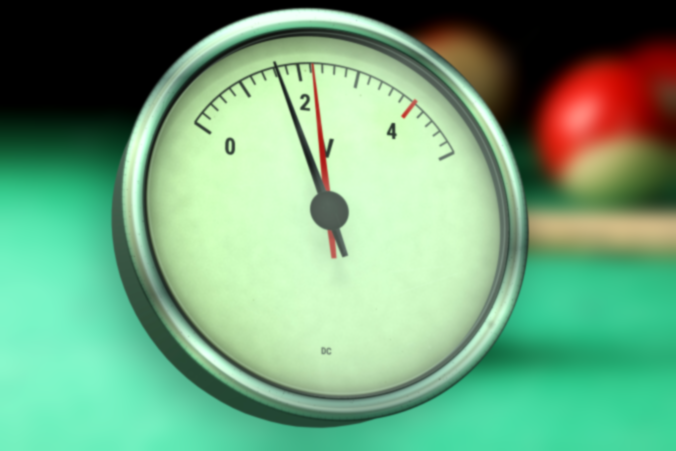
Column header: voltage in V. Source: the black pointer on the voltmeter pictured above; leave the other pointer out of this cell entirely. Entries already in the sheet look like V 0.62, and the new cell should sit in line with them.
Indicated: V 1.6
